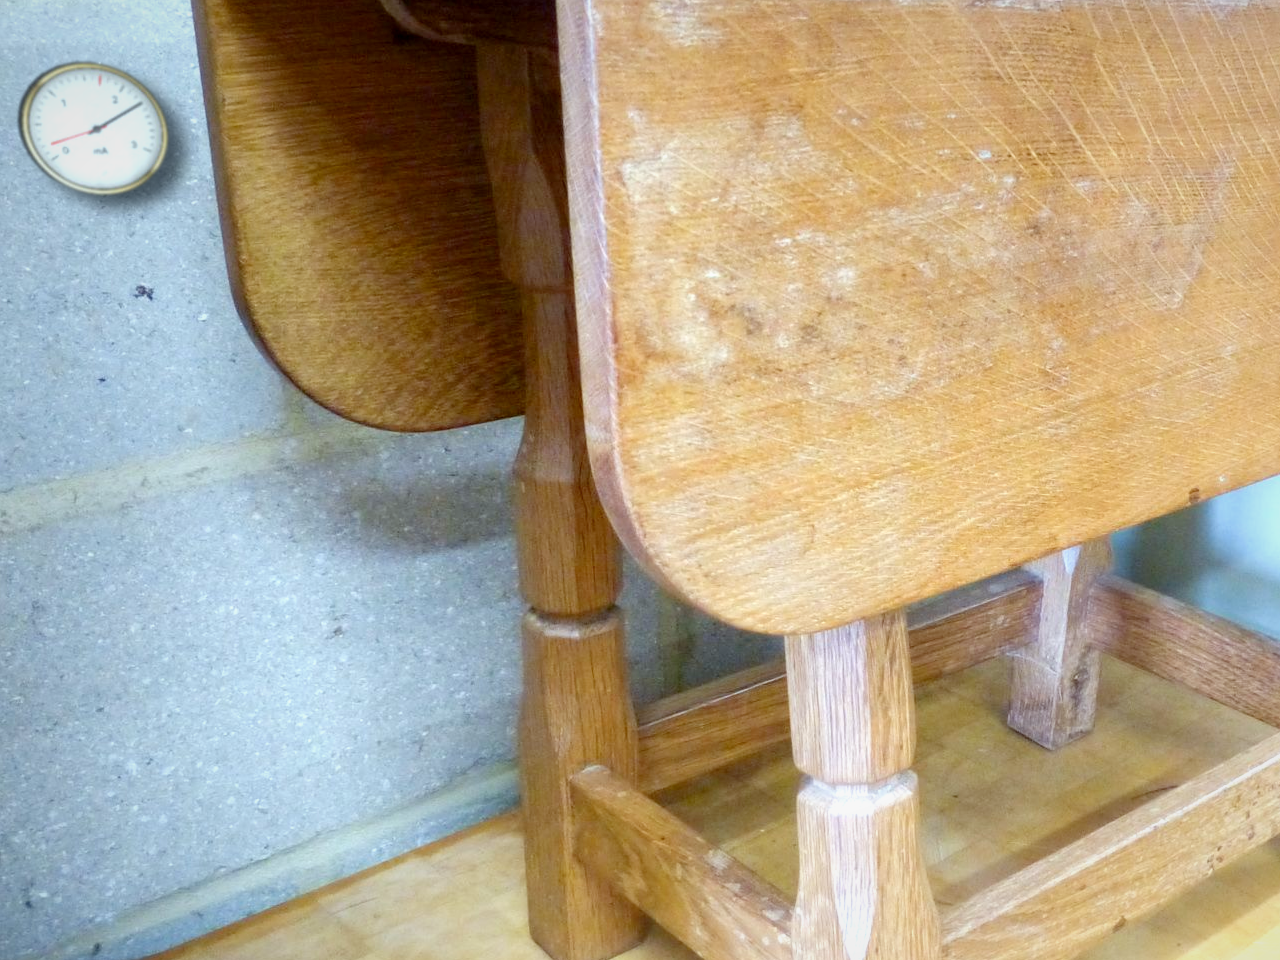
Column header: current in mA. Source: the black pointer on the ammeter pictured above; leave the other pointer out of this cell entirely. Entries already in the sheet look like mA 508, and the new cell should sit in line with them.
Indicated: mA 2.3
